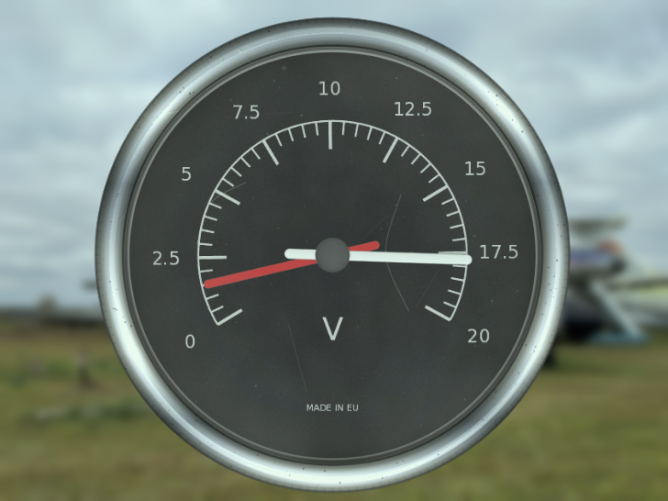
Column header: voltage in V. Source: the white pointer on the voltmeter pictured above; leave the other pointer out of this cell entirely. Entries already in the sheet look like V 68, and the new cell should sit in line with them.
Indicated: V 17.75
